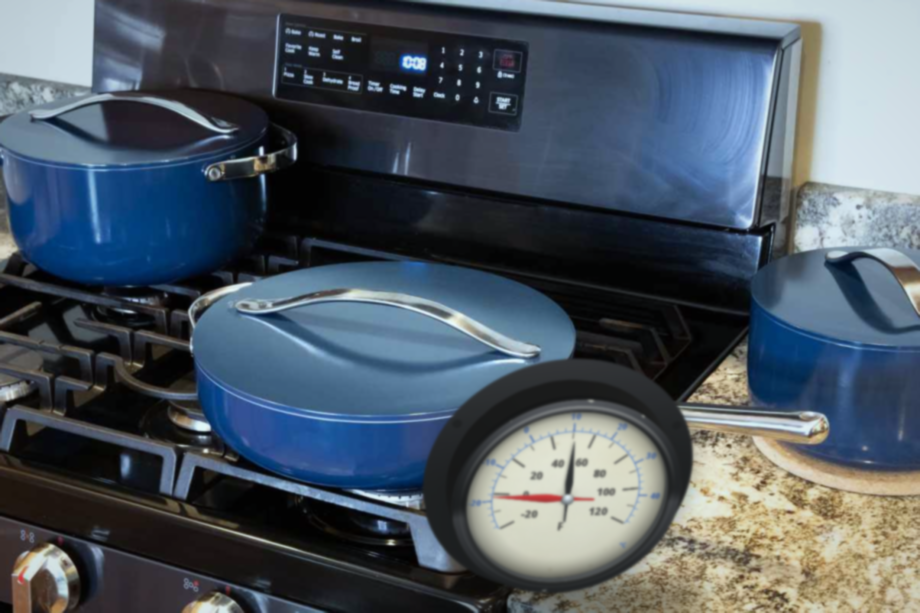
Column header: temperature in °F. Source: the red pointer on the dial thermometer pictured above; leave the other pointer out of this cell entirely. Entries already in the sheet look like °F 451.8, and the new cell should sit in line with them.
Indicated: °F 0
